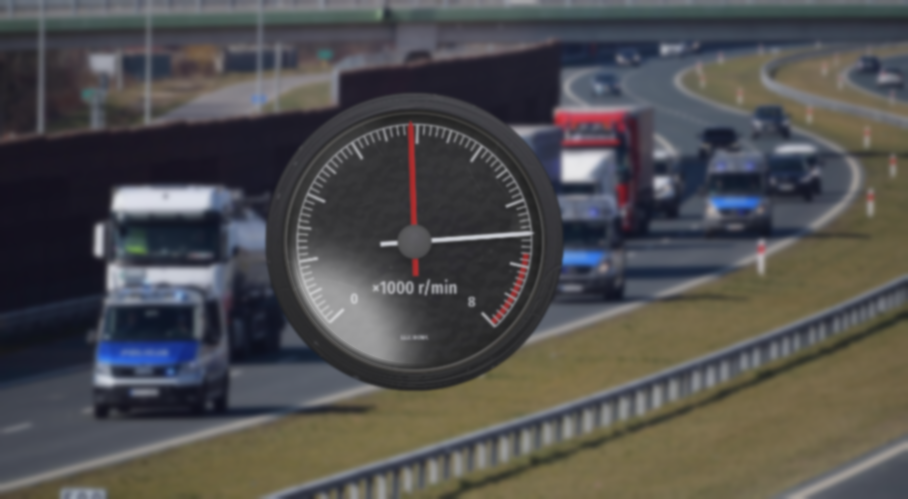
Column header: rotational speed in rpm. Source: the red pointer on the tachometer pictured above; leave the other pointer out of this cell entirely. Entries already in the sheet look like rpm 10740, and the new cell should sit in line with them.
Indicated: rpm 3900
